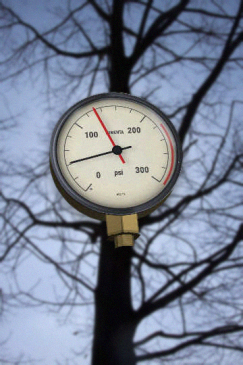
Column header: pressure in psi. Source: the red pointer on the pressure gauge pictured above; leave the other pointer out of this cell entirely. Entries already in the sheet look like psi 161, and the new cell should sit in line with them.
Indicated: psi 130
